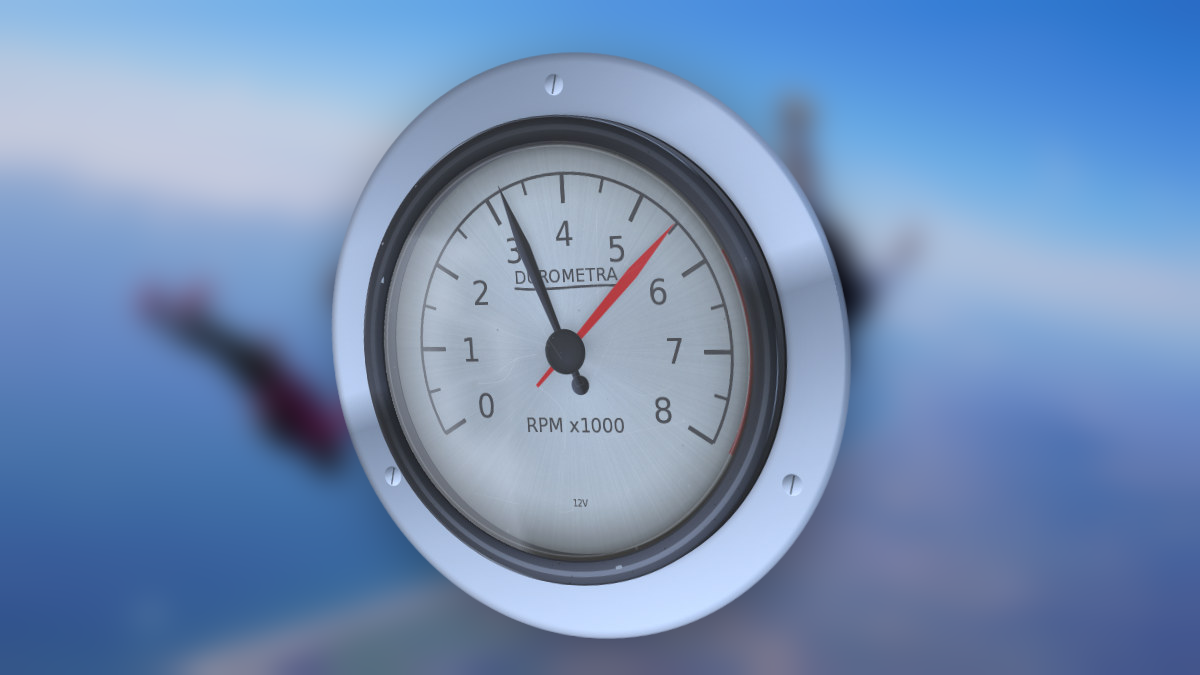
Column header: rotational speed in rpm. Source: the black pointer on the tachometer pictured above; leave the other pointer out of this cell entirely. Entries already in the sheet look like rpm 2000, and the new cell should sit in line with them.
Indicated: rpm 3250
